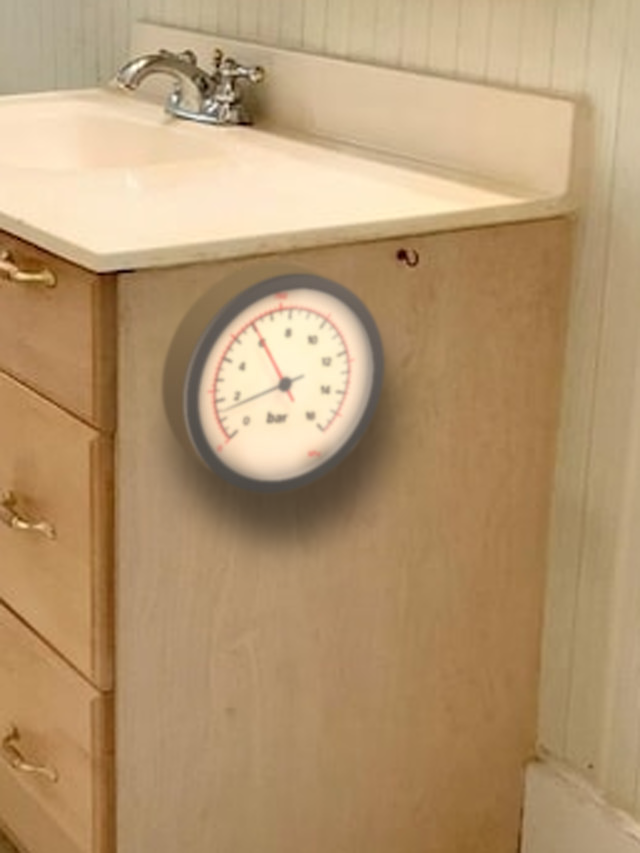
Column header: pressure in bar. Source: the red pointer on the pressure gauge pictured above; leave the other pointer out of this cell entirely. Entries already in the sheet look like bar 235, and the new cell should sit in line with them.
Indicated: bar 6
